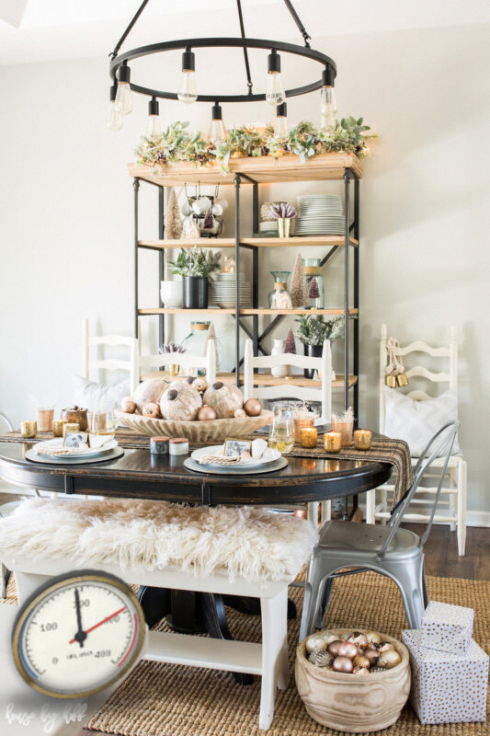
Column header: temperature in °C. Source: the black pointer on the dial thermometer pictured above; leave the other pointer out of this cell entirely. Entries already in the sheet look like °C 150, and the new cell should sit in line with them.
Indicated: °C 190
